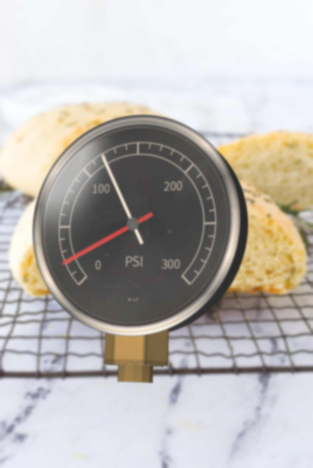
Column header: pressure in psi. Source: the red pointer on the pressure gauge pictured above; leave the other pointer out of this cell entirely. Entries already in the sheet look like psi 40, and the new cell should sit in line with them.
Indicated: psi 20
